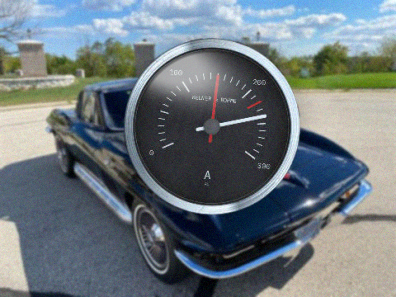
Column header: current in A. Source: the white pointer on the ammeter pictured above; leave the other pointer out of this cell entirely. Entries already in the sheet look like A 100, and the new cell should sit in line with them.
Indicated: A 240
